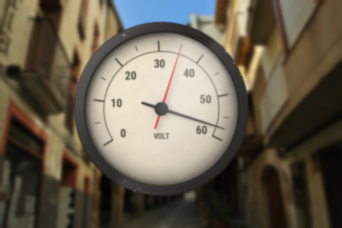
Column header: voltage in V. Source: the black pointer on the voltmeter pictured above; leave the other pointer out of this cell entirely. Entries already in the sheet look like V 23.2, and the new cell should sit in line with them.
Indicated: V 57.5
